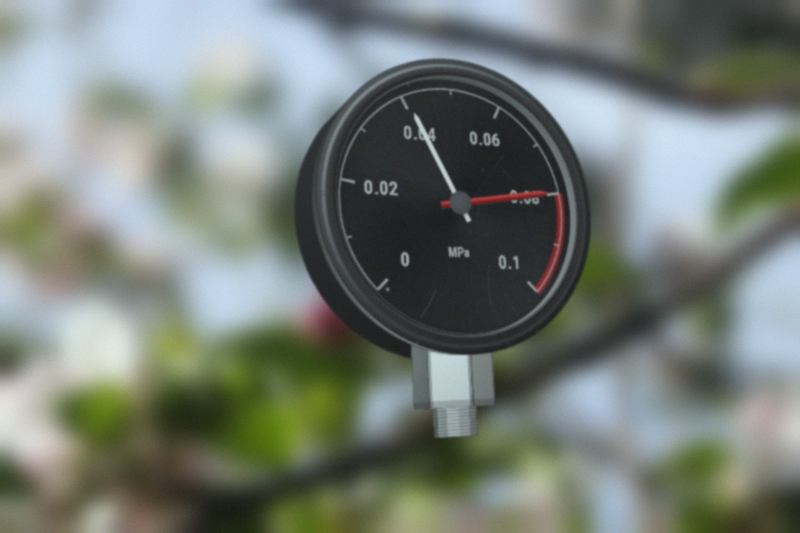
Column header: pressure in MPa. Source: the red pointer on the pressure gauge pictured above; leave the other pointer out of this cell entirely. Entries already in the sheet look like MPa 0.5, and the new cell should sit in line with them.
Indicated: MPa 0.08
